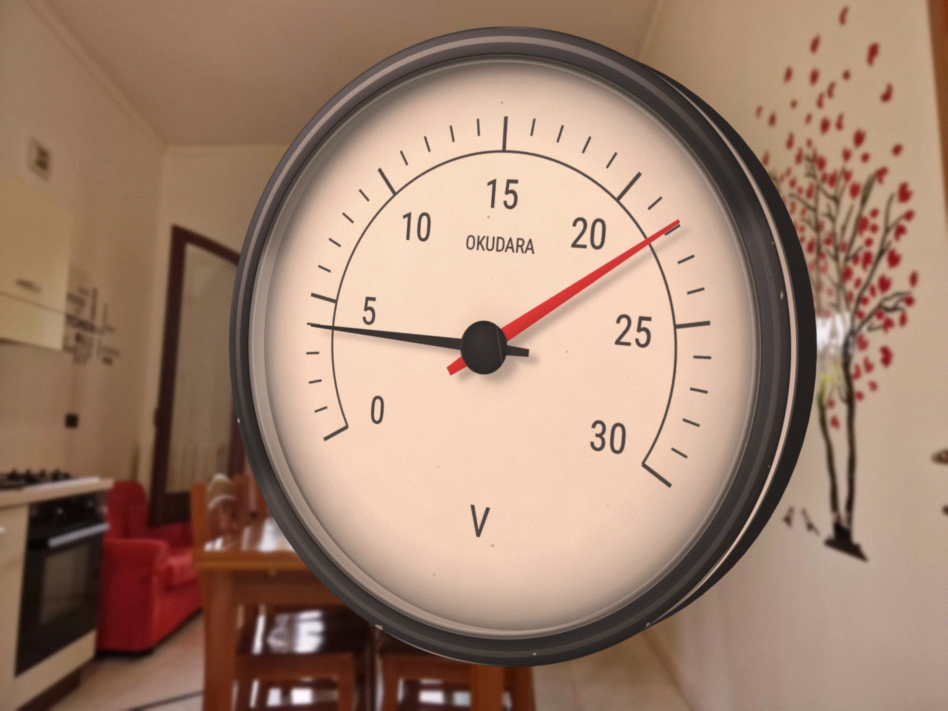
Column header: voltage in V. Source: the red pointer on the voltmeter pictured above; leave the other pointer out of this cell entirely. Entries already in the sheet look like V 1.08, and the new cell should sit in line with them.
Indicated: V 22
